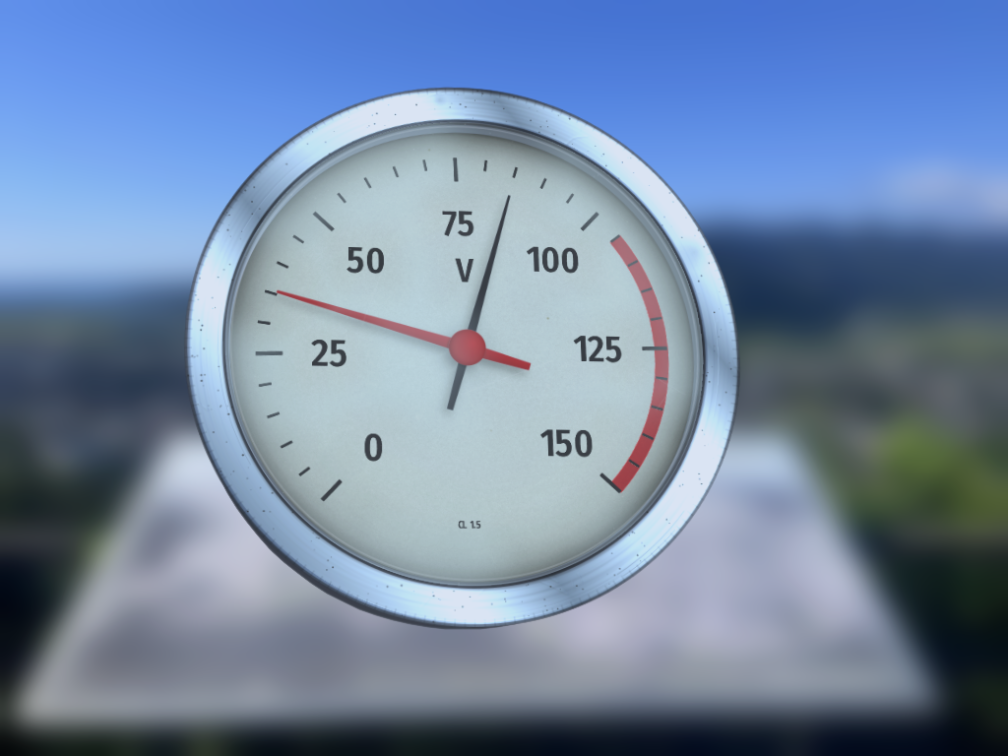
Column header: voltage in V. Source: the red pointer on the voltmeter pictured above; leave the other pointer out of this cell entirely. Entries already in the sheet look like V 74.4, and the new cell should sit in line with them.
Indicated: V 35
